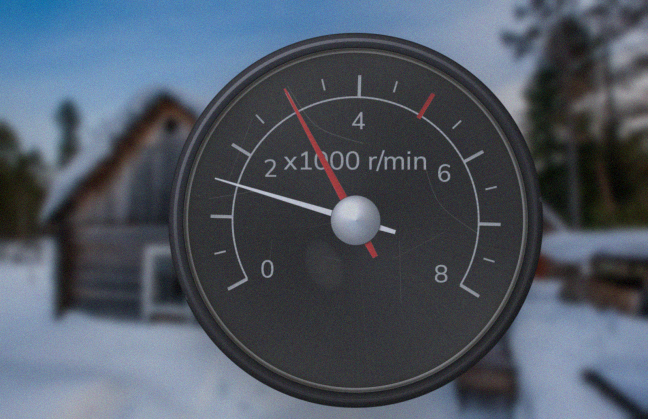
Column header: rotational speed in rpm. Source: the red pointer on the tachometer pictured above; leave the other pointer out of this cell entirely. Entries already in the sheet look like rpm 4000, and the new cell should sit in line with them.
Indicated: rpm 3000
